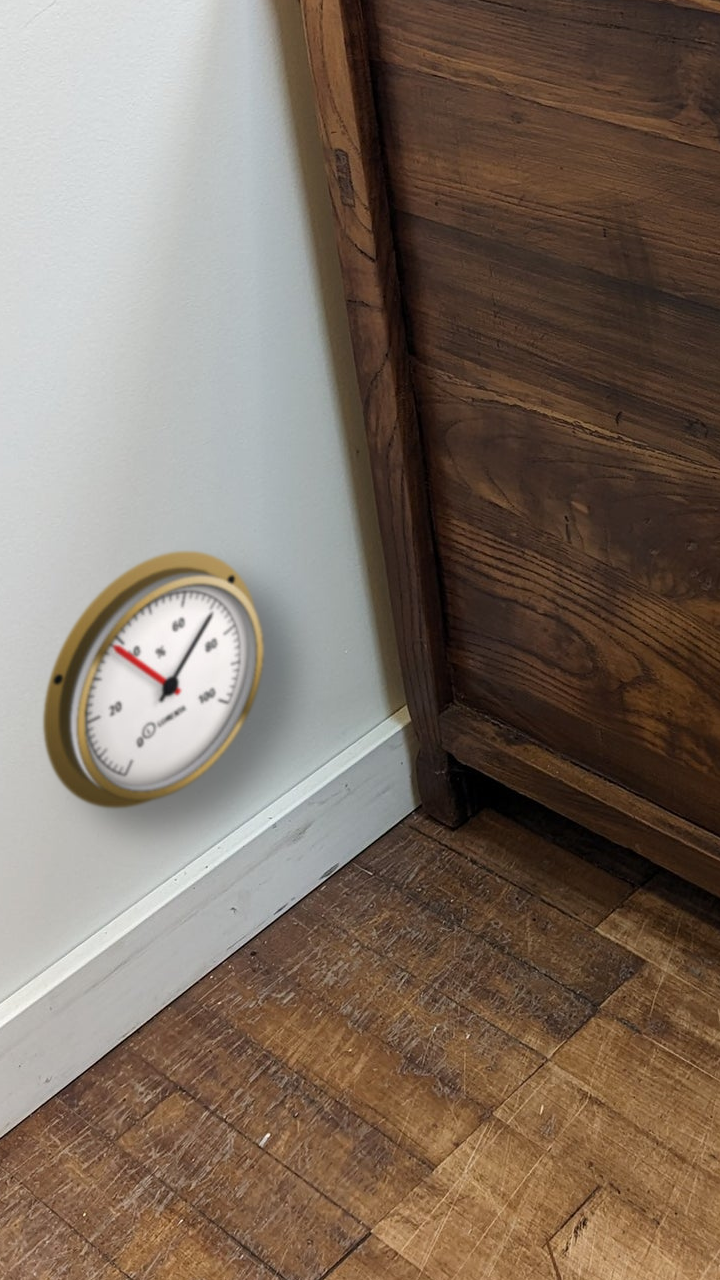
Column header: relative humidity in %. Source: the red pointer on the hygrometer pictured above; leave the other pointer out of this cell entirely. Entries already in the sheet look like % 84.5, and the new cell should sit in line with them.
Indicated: % 38
